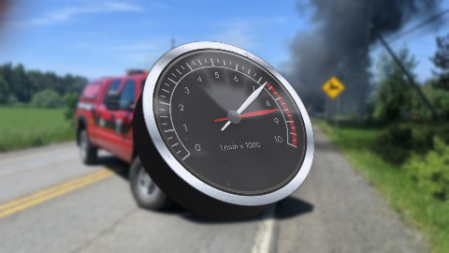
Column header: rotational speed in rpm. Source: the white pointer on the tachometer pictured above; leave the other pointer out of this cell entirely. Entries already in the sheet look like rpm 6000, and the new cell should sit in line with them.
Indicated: rpm 7250
